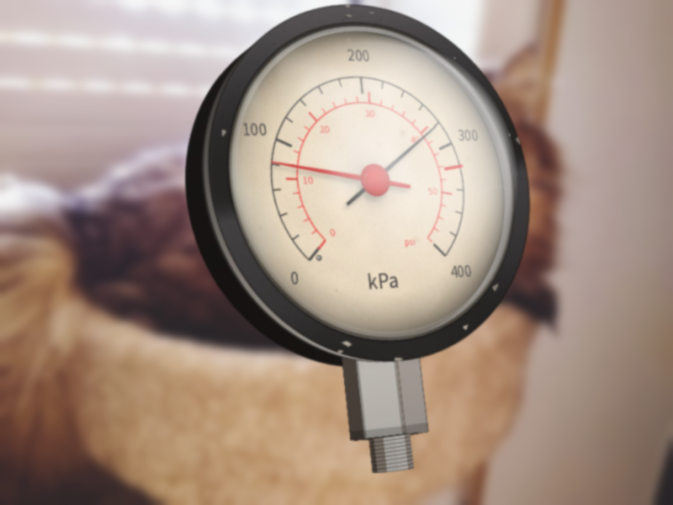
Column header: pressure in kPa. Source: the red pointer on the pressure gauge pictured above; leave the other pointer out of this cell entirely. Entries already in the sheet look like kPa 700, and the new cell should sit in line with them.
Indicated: kPa 80
